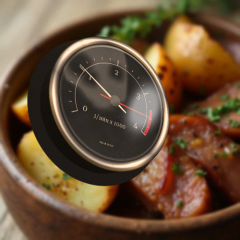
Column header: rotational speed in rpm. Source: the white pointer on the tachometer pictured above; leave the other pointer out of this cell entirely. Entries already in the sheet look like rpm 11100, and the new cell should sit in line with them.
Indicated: rpm 1000
